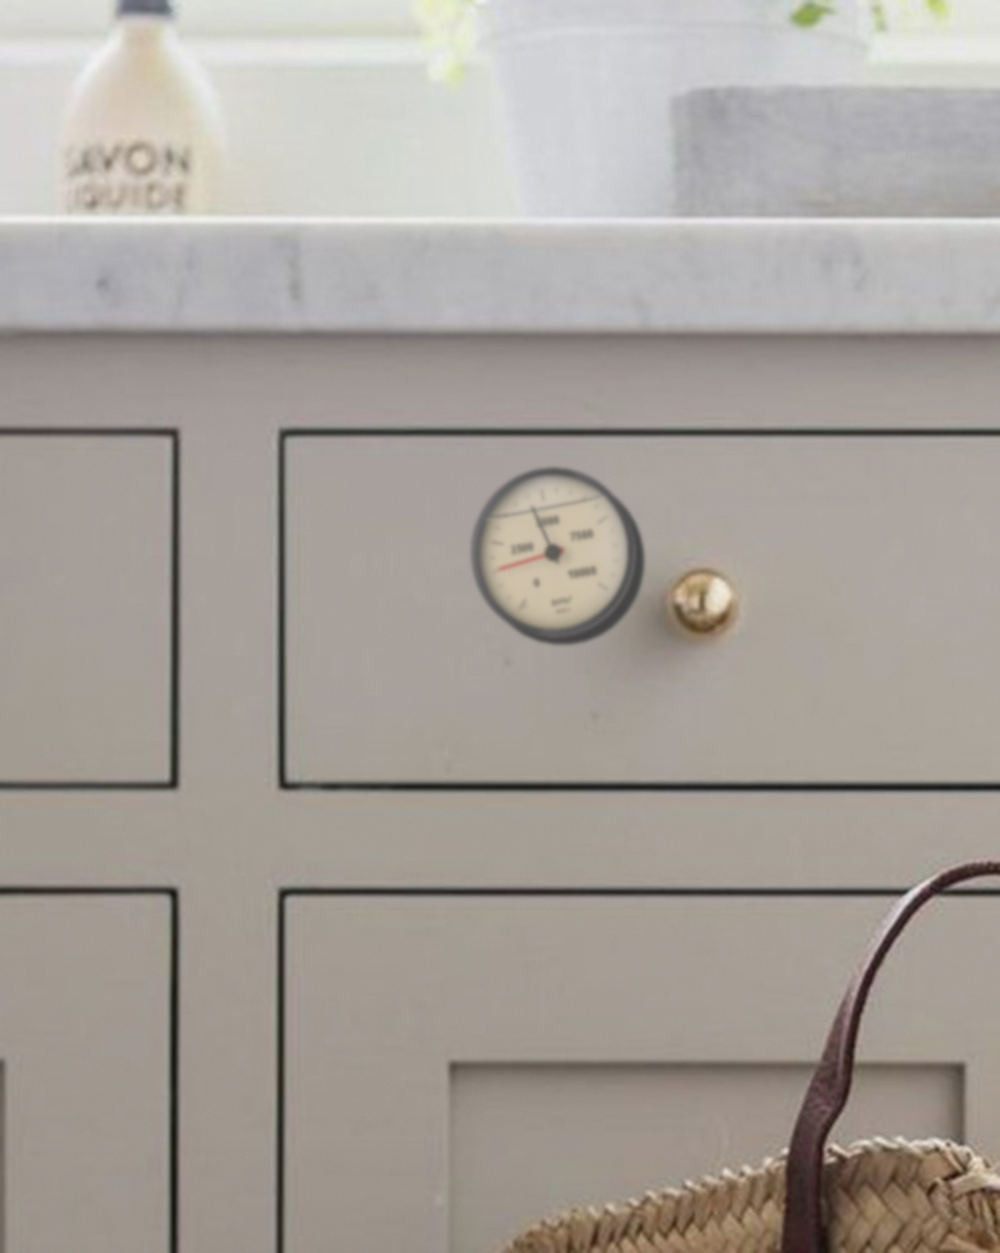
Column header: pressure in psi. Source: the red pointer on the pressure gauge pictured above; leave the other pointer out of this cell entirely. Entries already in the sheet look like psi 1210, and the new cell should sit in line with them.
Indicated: psi 1500
